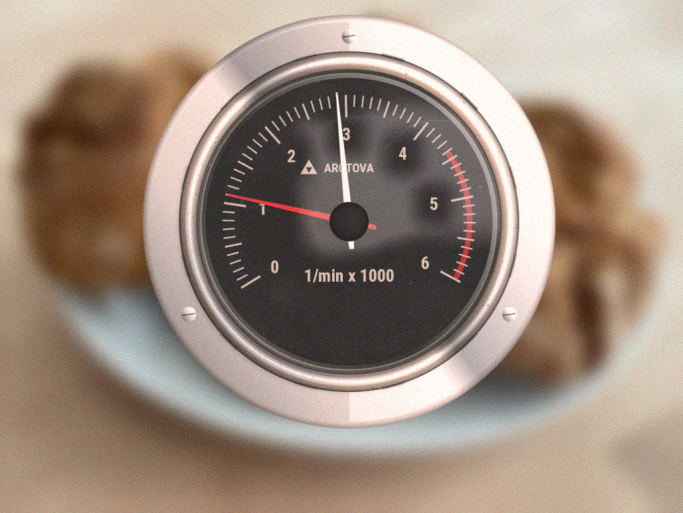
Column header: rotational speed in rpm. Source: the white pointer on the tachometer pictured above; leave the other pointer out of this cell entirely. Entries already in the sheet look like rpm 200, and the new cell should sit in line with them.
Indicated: rpm 2900
